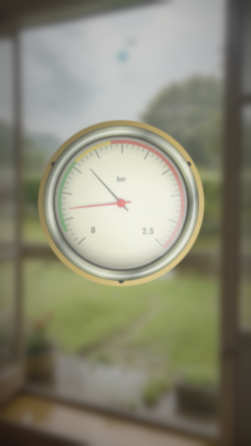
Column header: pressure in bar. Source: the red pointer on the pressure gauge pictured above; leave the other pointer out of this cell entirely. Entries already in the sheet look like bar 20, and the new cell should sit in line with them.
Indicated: bar 0.35
